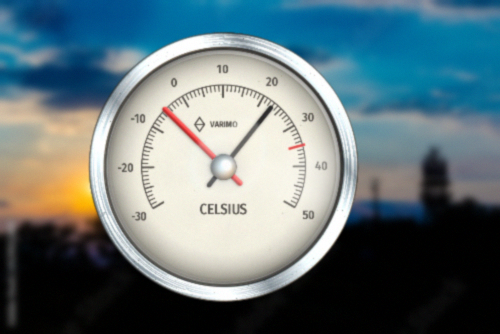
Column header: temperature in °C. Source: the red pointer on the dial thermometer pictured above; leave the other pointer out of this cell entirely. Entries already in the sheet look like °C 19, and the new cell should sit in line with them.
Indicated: °C -5
